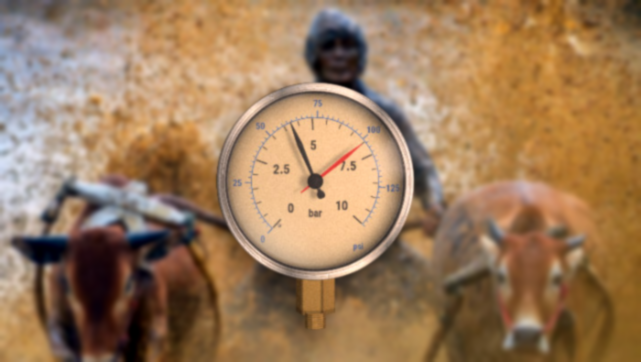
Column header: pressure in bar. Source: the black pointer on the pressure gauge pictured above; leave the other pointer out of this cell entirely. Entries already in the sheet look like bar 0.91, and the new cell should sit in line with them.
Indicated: bar 4.25
